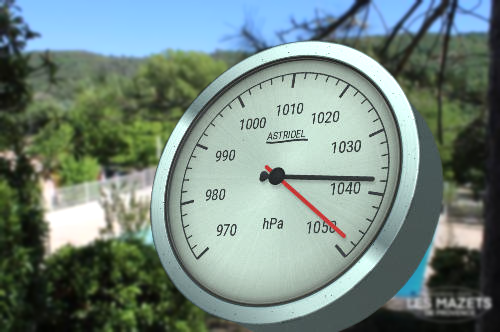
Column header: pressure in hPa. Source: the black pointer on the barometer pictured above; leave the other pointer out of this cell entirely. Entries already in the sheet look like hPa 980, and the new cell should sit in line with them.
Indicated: hPa 1038
